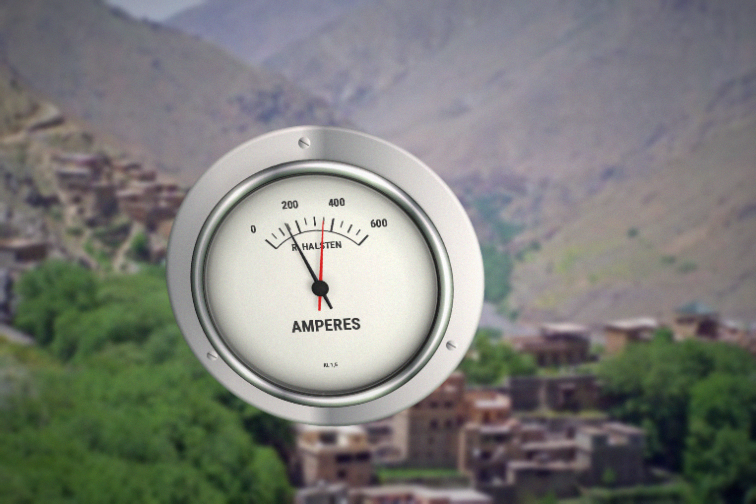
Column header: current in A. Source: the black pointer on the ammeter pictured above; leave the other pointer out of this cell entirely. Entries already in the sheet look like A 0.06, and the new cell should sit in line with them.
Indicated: A 150
